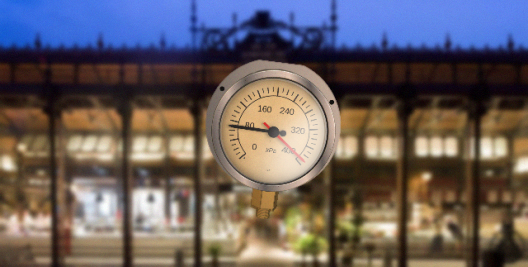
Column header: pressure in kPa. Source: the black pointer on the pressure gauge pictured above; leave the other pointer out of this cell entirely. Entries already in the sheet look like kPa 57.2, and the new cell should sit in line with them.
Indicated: kPa 70
